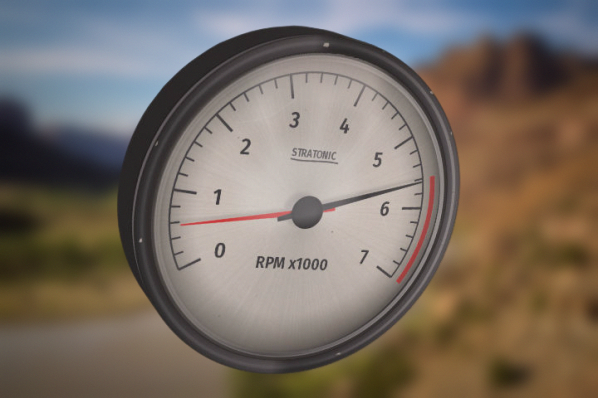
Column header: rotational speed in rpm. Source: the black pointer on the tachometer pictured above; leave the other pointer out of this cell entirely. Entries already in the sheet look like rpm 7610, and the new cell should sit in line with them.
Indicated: rpm 5600
